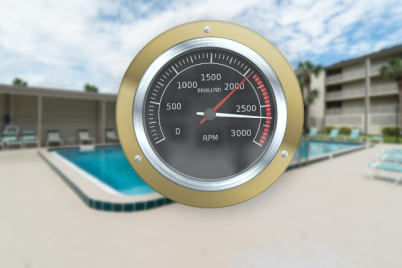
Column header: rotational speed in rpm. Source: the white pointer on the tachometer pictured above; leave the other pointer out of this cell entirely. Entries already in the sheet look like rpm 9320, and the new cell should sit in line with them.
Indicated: rpm 2650
